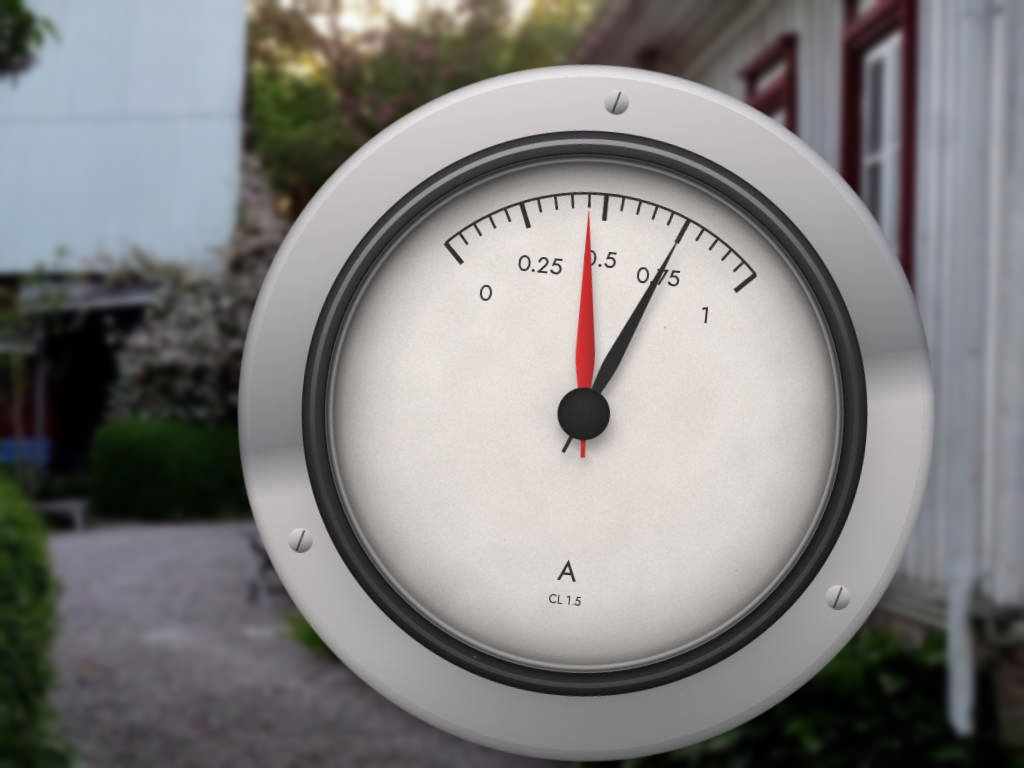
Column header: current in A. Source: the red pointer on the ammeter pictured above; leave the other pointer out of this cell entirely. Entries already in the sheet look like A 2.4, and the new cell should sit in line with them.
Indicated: A 0.45
